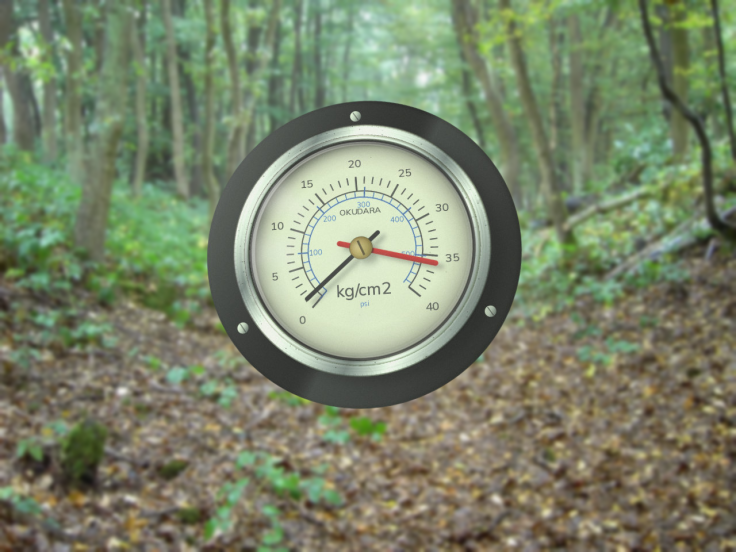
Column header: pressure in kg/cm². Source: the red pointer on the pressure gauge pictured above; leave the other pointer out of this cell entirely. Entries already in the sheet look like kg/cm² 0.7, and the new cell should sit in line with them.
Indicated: kg/cm² 36
